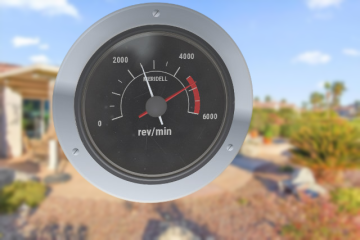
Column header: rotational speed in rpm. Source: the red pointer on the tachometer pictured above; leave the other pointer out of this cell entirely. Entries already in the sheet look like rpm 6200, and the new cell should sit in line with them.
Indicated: rpm 4750
